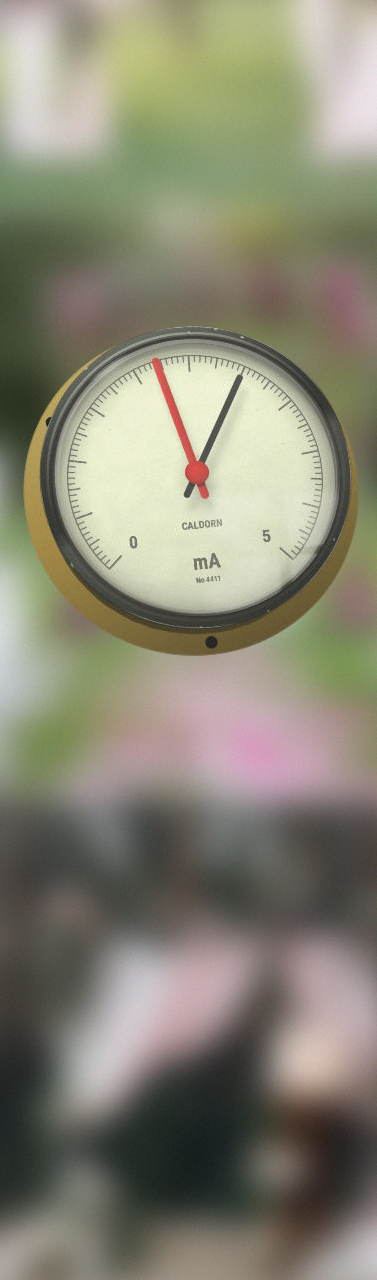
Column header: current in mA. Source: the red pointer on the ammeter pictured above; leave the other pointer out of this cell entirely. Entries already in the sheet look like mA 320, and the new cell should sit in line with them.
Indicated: mA 2.2
